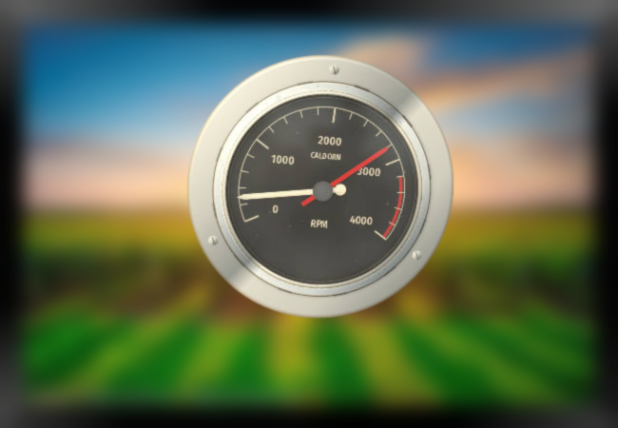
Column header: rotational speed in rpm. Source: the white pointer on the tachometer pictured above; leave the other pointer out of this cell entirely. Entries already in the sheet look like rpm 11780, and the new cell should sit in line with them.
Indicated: rpm 300
